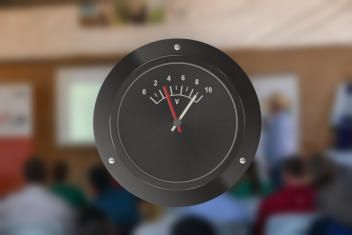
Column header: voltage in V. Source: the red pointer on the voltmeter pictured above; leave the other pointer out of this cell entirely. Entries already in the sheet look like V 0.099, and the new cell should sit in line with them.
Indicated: V 3
